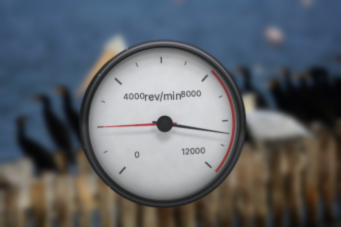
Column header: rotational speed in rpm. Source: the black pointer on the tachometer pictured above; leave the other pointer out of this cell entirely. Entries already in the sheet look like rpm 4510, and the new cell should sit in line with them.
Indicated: rpm 10500
